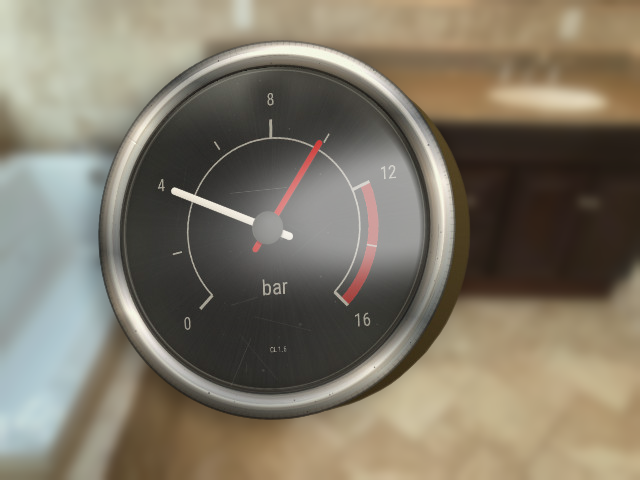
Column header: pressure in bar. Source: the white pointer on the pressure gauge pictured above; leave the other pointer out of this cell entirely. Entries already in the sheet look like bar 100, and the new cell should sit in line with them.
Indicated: bar 4
